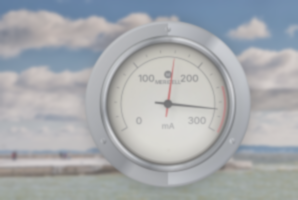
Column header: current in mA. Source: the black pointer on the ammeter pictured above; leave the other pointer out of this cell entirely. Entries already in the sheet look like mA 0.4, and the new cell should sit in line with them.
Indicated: mA 270
